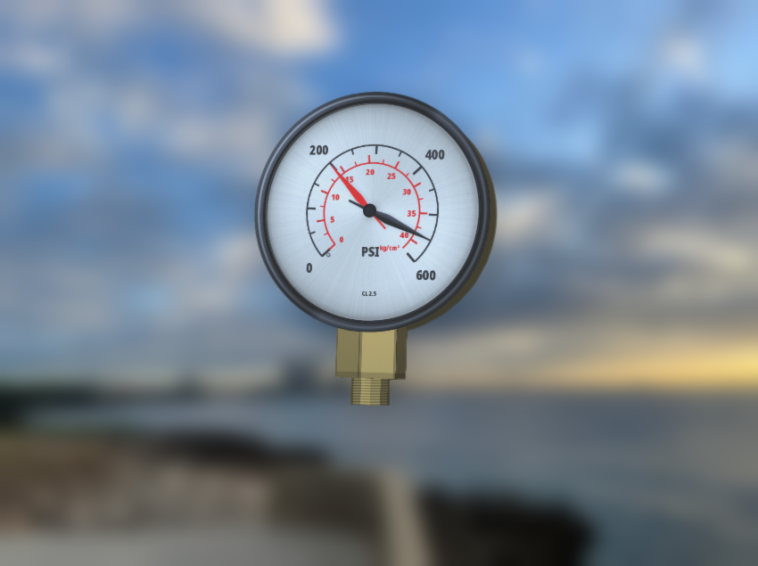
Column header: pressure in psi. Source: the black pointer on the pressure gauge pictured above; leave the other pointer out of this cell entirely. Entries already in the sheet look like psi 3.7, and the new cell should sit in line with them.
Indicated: psi 550
